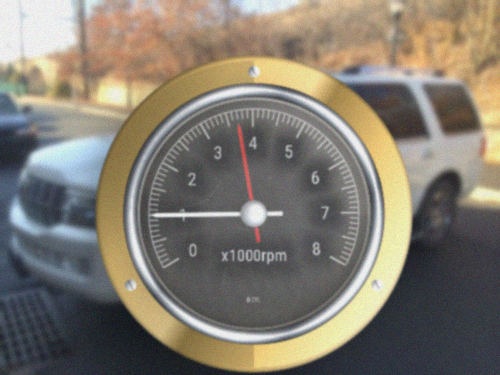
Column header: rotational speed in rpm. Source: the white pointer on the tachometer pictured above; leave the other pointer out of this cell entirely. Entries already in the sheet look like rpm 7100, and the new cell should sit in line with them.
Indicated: rpm 1000
